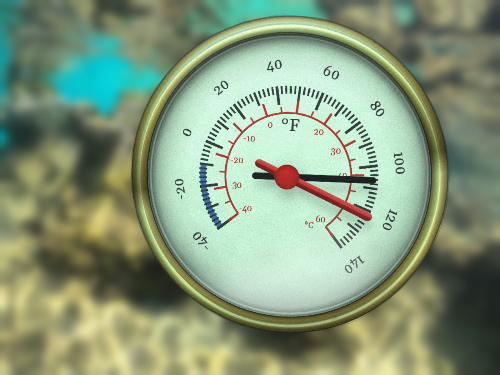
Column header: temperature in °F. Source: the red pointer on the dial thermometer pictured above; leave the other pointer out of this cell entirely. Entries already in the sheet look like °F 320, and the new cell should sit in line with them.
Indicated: °F 122
